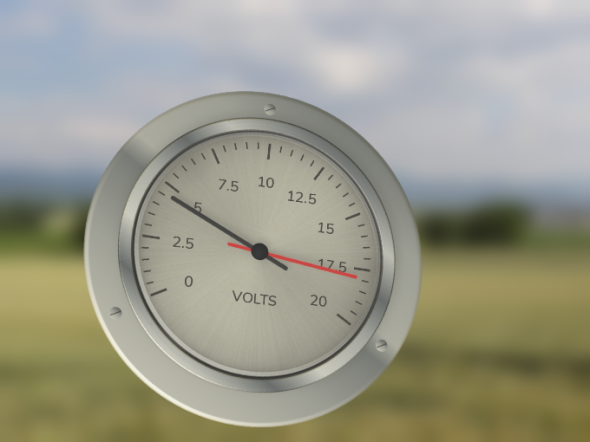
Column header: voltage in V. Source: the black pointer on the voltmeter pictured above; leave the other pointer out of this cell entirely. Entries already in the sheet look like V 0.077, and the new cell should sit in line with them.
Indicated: V 4.5
